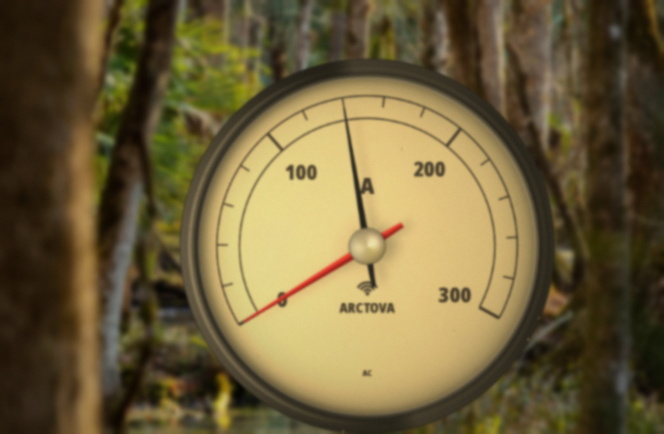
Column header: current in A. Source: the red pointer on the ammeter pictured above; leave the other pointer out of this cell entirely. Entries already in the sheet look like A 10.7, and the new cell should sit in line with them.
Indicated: A 0
